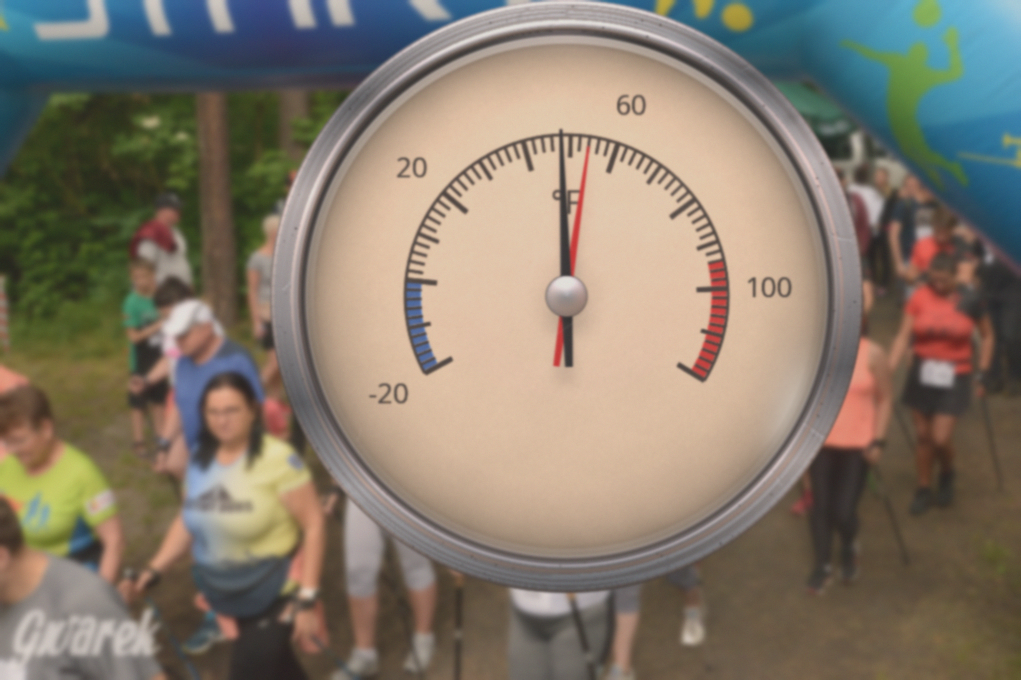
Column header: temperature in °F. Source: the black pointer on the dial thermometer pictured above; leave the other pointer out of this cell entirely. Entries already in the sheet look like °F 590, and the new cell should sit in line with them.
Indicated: °F 48
